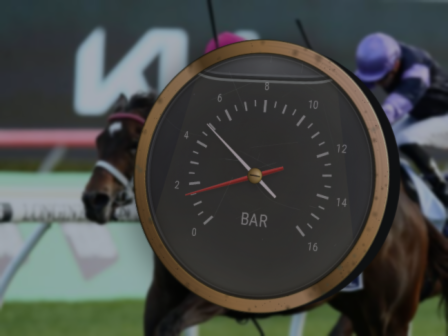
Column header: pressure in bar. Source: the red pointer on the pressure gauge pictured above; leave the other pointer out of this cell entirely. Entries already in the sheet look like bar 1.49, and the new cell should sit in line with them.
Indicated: bar 1.5
